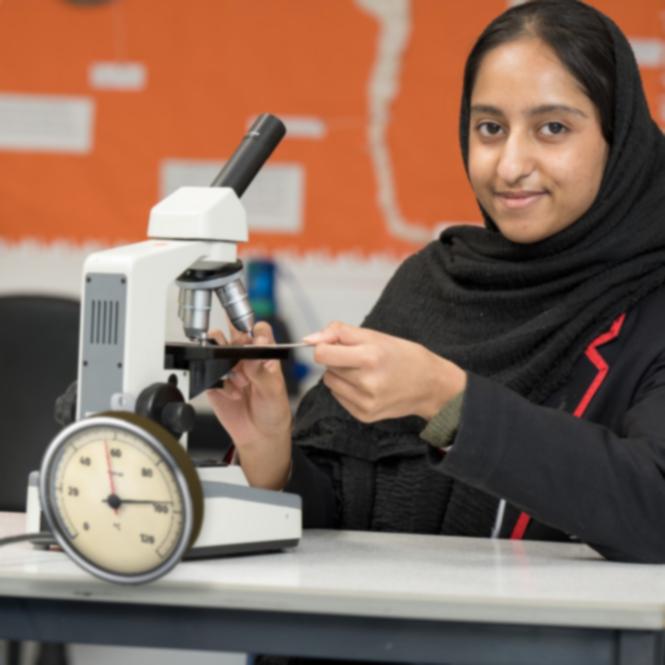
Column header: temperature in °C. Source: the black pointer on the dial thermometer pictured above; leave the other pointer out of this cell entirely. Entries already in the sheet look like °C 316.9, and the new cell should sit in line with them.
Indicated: °C 96
